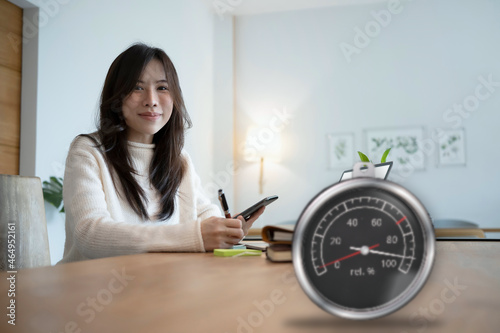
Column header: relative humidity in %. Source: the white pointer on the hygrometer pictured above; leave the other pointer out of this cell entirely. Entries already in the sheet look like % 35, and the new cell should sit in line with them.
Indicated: % 92
